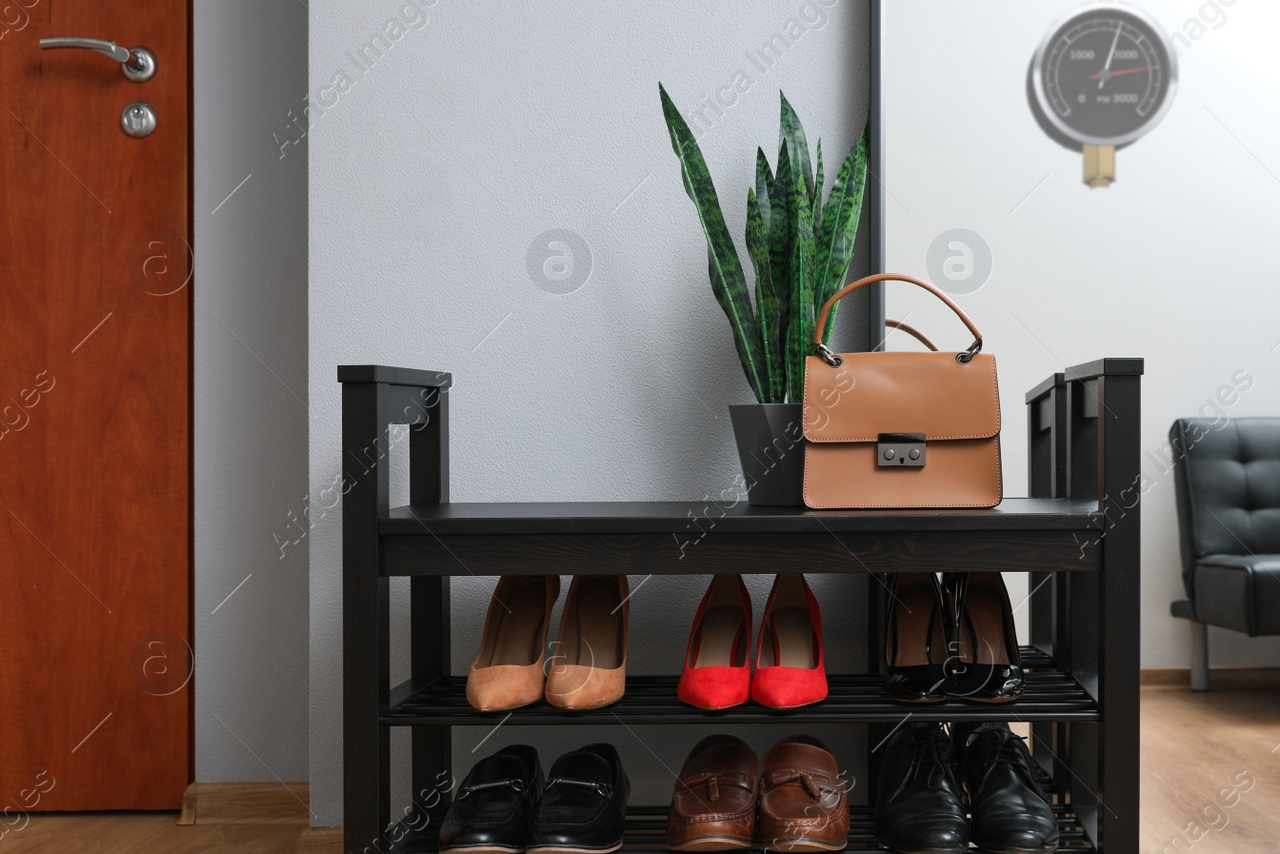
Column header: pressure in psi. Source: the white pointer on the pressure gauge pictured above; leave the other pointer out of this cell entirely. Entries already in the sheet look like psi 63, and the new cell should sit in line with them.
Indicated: psi 1700
